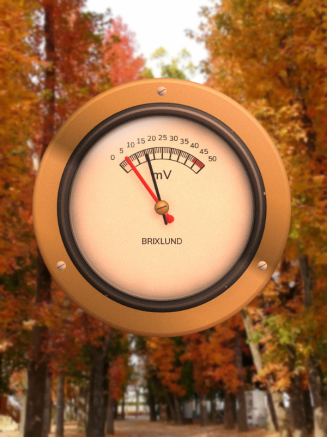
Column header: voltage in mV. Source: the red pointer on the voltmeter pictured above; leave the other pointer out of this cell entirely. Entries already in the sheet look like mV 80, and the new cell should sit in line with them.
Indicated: mV 5
